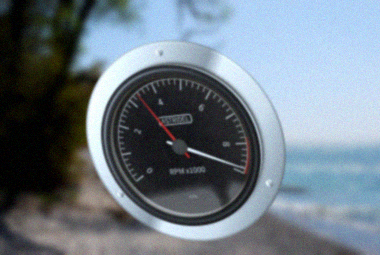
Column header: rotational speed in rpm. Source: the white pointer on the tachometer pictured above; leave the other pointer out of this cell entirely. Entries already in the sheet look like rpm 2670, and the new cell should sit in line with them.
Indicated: rpm 8800
